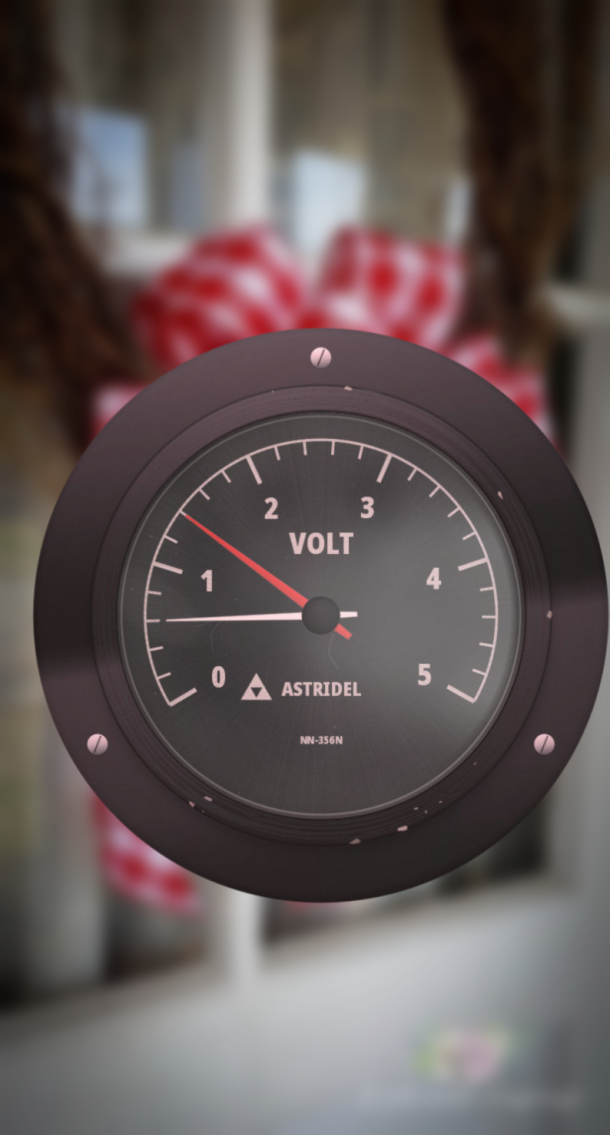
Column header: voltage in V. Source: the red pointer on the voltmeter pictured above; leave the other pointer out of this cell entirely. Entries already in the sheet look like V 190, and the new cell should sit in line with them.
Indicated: V 1.4
